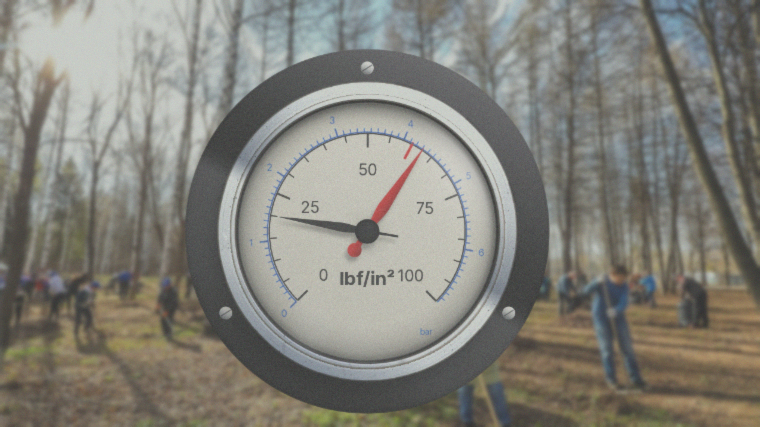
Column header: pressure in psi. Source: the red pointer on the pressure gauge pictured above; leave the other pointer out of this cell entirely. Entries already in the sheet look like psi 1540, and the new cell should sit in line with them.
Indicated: psi 62.5
